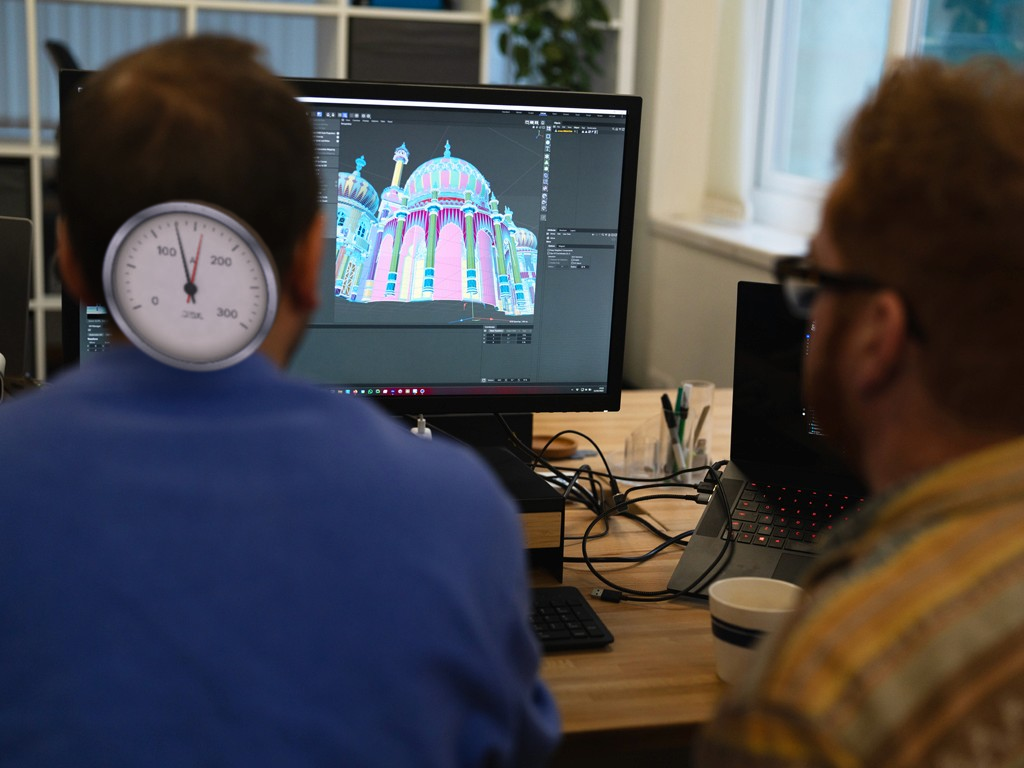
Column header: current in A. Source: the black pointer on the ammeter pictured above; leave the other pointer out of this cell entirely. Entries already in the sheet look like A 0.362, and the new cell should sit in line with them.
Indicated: A 130
